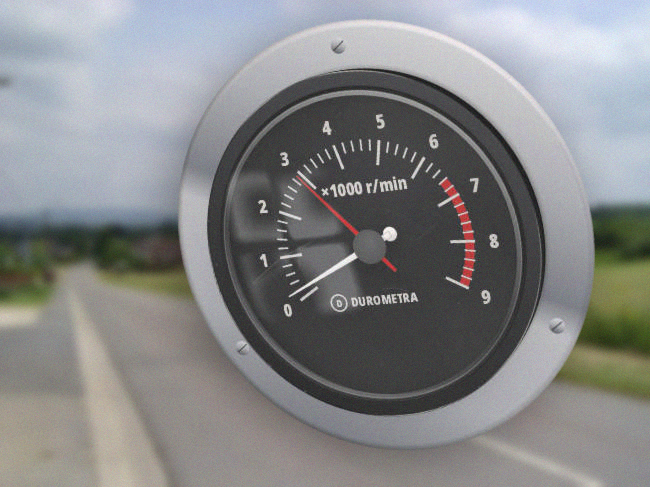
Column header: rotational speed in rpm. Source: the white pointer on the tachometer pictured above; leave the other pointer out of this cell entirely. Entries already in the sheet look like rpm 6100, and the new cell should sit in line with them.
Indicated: rpm 200
